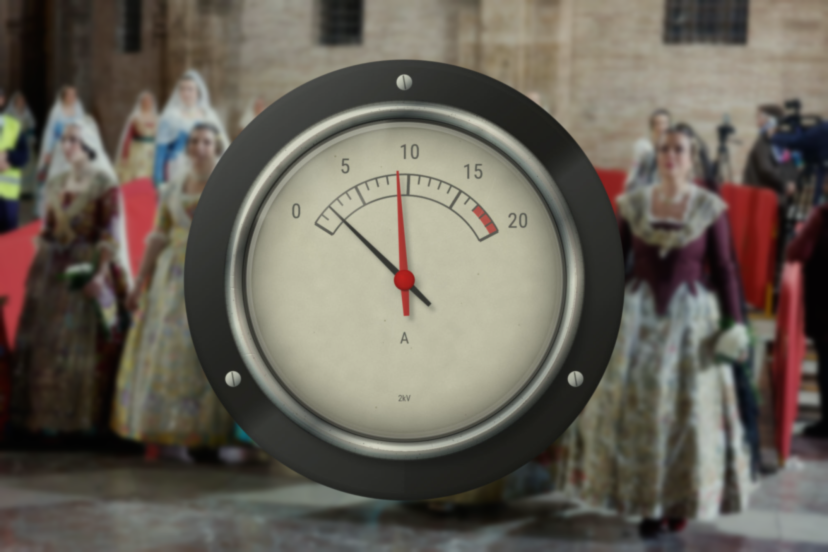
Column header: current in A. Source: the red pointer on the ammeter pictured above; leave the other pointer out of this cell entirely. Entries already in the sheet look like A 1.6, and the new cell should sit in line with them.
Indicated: A 9
